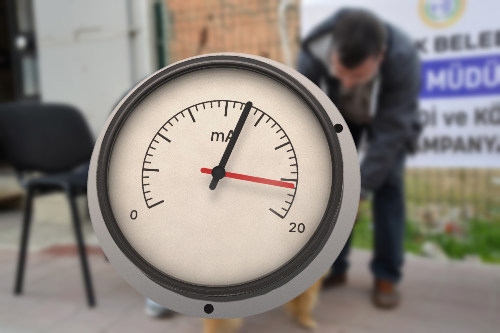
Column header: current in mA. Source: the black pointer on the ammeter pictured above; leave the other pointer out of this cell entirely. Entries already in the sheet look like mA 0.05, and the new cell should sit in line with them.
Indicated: mA 11.5
